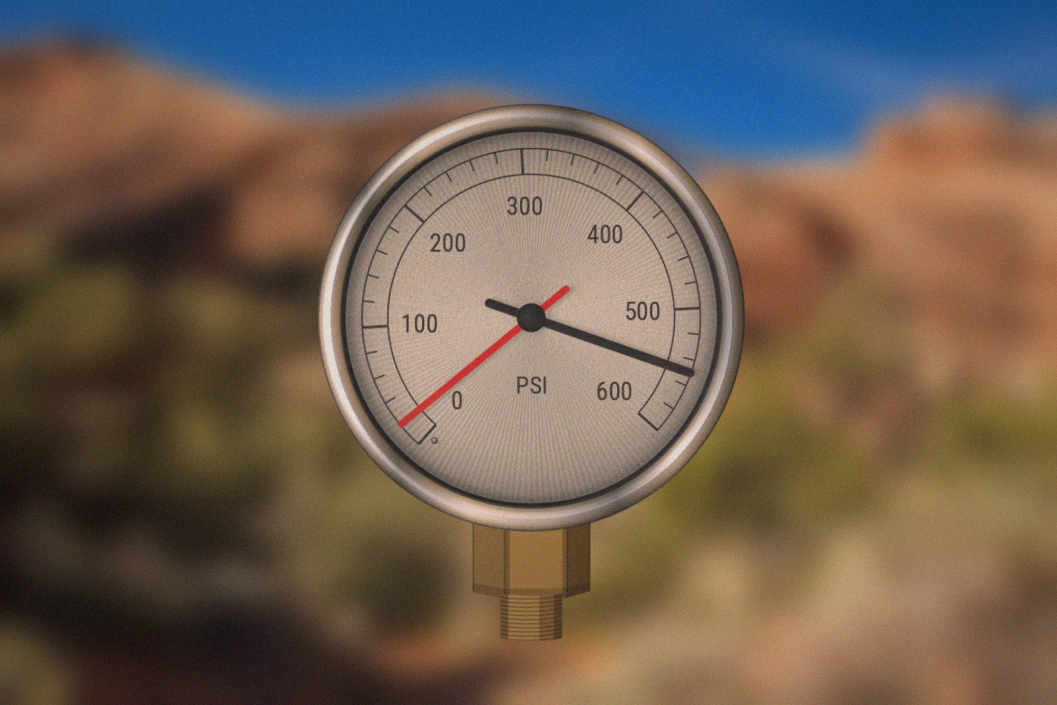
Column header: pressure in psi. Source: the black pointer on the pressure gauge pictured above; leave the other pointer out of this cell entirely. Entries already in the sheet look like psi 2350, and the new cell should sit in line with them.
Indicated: psi 550
